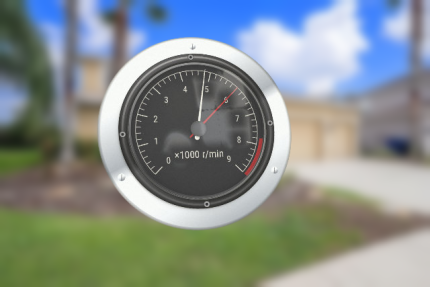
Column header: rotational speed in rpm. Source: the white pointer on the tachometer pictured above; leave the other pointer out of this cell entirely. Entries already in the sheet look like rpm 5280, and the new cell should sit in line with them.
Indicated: rpm 4800
